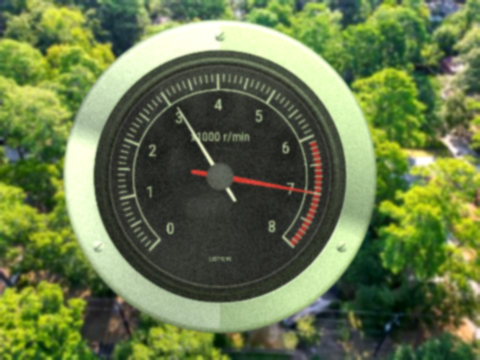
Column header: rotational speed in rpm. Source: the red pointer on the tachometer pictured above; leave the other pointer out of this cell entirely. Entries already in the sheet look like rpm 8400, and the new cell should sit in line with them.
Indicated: rpm 7000
